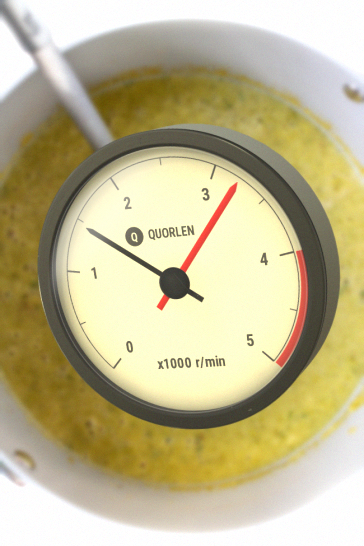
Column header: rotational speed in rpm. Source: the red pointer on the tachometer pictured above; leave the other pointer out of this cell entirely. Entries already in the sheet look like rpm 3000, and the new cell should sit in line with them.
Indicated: rpm 3250
